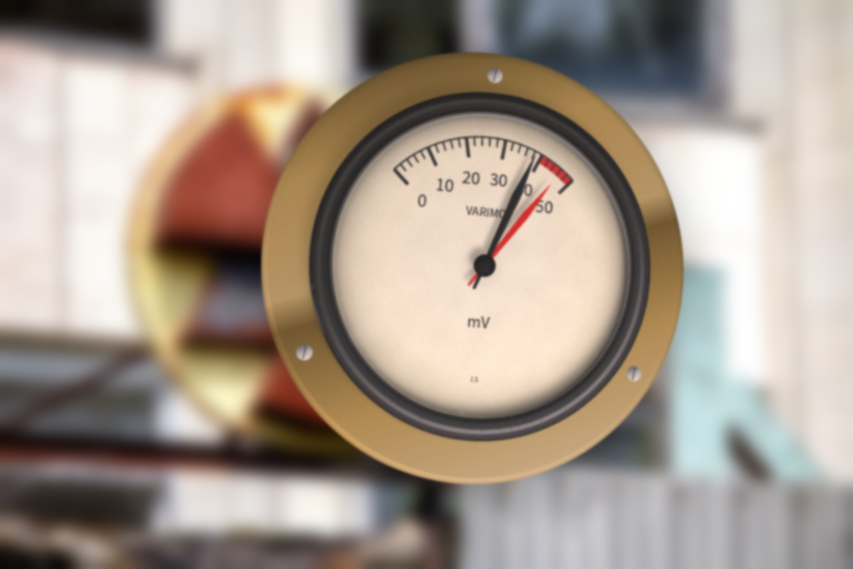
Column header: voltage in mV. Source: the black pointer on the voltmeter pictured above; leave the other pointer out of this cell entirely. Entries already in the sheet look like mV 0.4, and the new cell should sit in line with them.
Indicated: mV 38
